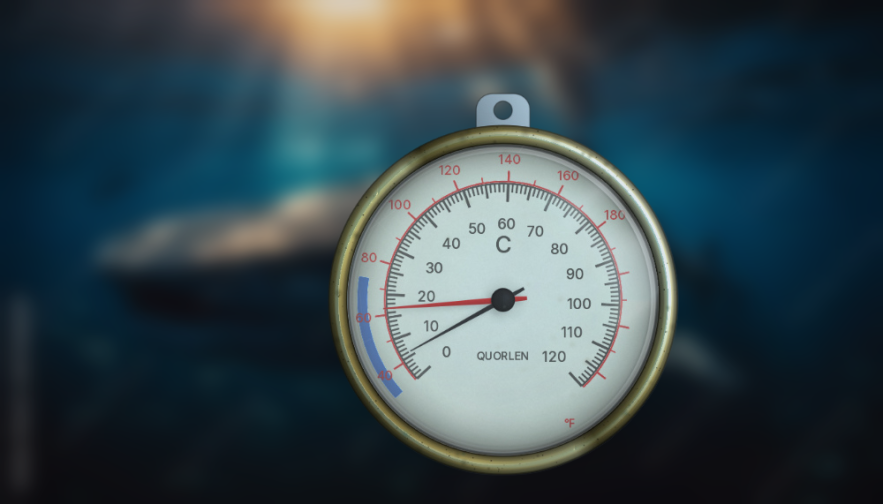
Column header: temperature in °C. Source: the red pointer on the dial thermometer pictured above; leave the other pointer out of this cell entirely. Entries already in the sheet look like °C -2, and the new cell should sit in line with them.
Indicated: °C 17
